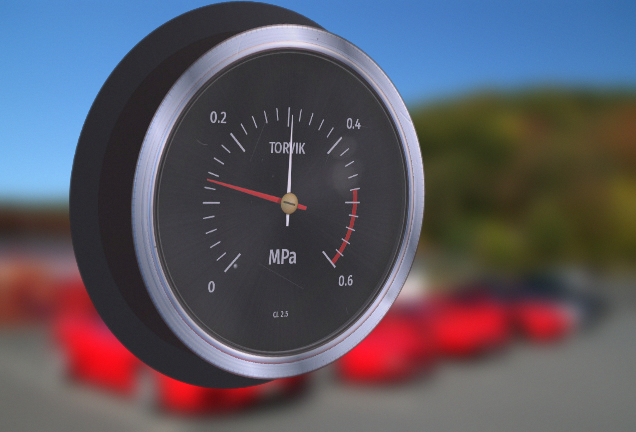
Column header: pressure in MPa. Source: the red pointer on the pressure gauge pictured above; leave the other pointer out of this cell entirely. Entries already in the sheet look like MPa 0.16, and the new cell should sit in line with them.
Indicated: MPa 0.13
